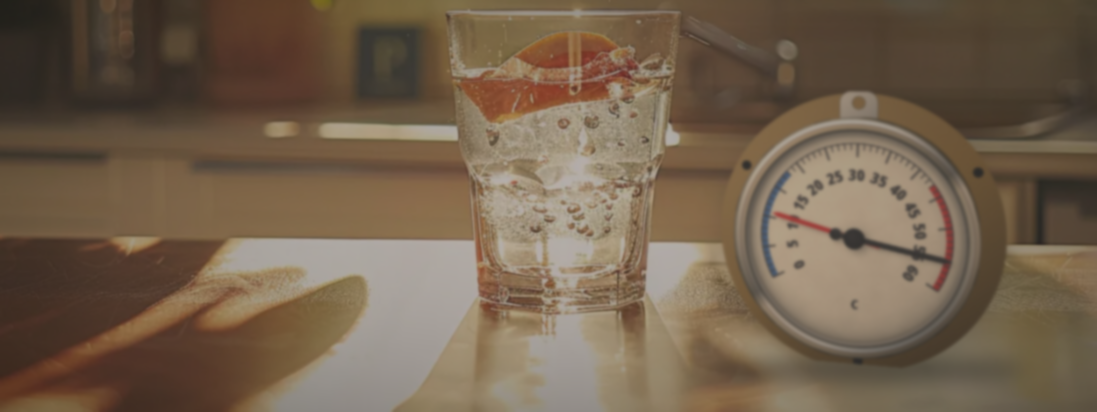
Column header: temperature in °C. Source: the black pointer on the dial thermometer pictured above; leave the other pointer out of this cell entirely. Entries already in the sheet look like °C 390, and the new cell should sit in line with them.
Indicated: °C 55
